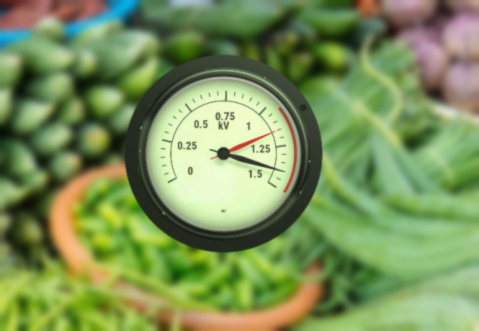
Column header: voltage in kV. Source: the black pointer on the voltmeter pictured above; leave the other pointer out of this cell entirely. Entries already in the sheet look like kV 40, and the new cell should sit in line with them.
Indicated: kV 1.4
